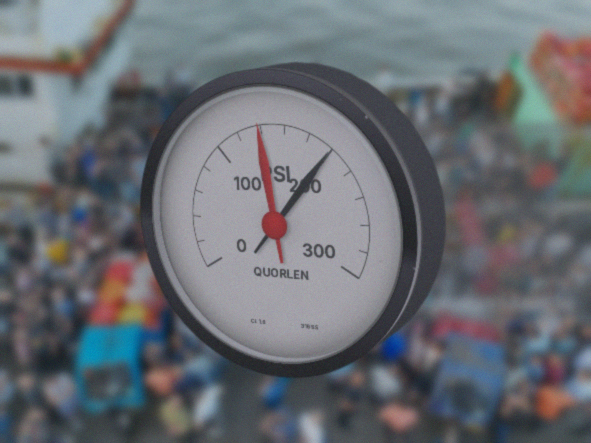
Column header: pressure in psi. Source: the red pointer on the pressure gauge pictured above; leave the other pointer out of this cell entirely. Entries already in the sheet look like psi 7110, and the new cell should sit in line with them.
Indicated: psi 140
